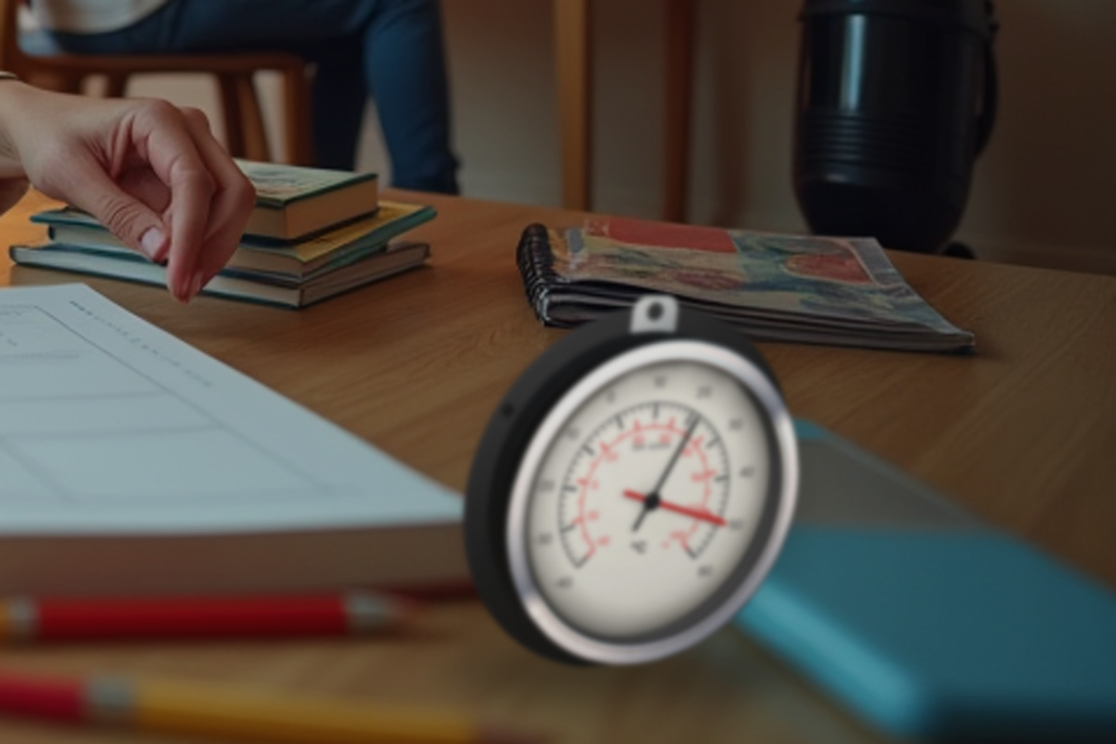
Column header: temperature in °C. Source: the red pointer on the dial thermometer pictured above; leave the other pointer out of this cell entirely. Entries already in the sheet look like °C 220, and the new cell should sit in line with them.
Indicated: °C 50
